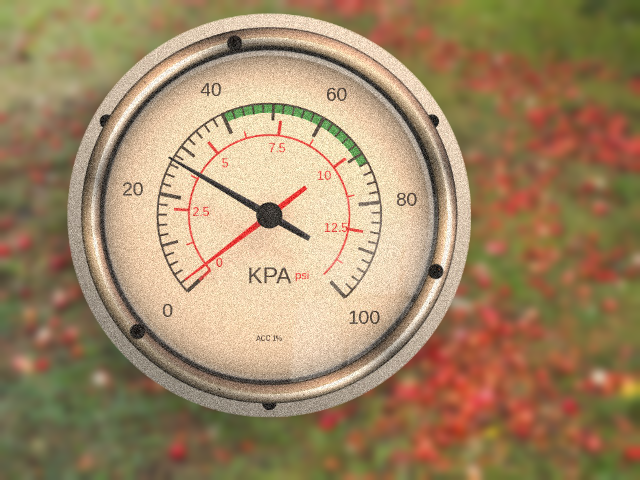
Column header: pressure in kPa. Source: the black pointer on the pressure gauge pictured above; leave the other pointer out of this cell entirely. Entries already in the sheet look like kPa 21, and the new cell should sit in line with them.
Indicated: kPa 27
